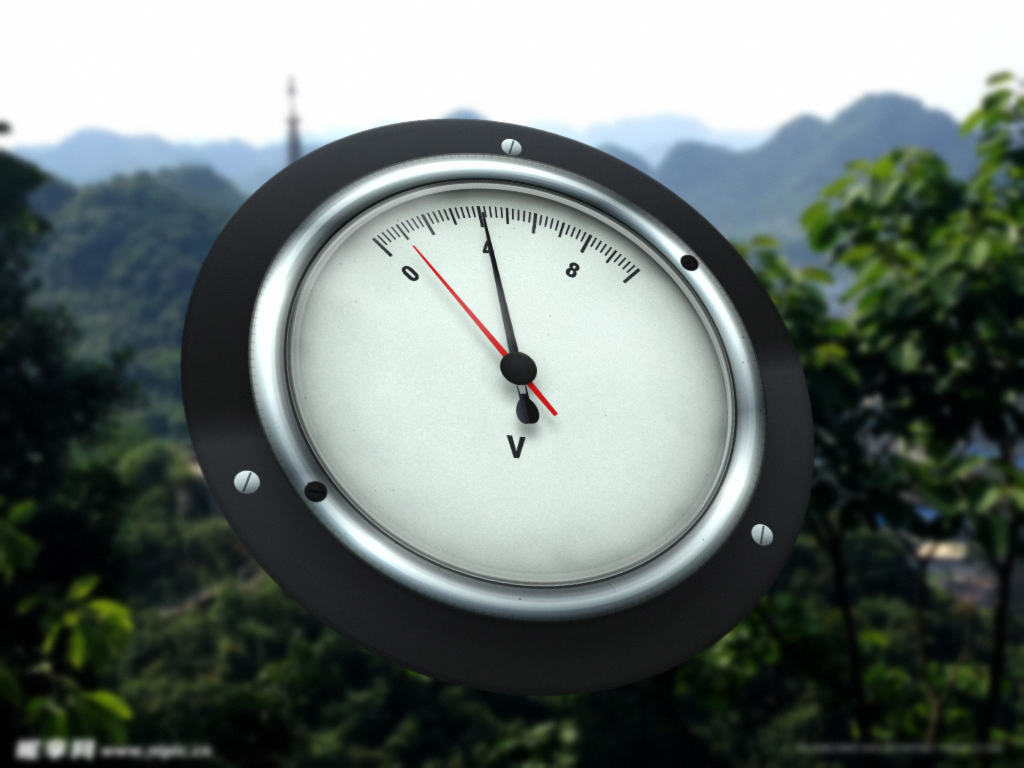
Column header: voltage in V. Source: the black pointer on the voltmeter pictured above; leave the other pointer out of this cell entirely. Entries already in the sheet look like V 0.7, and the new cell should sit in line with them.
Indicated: V 4
